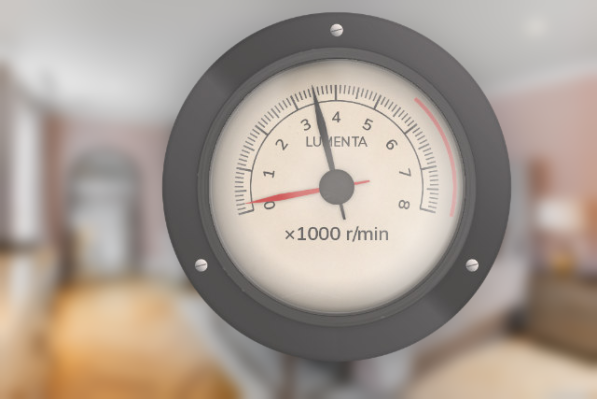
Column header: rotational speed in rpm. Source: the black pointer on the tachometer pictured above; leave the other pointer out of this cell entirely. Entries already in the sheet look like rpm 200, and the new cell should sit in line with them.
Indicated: rpm 3500
